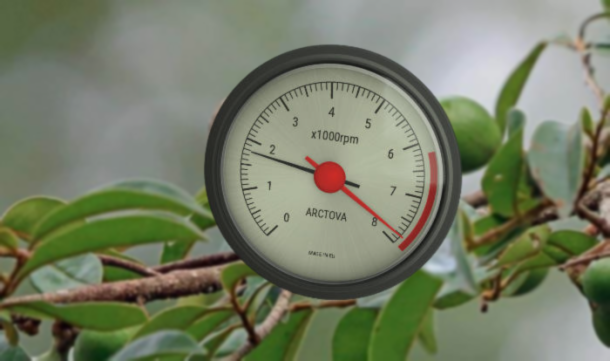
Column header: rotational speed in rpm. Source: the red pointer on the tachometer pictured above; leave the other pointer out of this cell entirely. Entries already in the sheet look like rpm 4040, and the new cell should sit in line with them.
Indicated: rpm 7800
